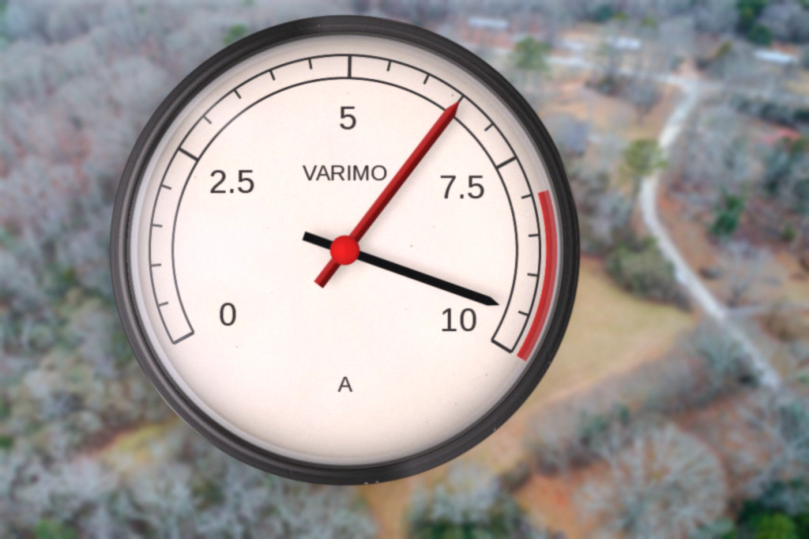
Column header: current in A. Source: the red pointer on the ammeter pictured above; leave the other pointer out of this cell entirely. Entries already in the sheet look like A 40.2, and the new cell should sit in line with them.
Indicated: A 6.5
